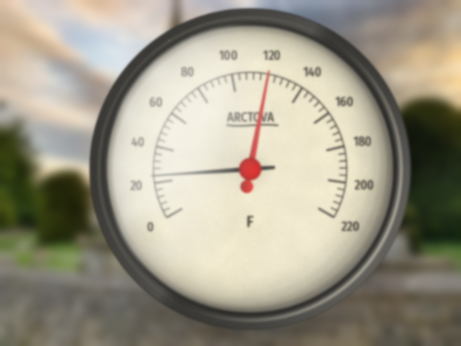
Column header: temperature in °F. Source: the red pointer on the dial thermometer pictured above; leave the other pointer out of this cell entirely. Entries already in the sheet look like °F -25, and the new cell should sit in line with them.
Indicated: °F 120
